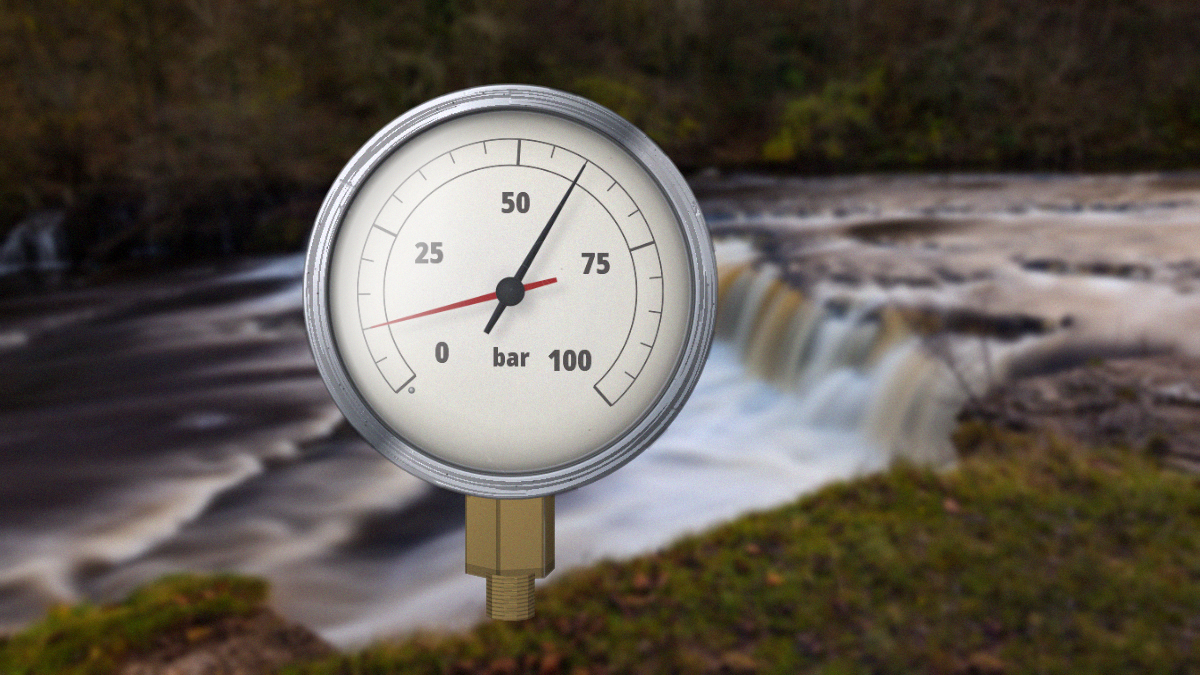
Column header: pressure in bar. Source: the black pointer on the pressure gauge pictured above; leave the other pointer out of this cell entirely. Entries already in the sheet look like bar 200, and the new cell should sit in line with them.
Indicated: bar 60
